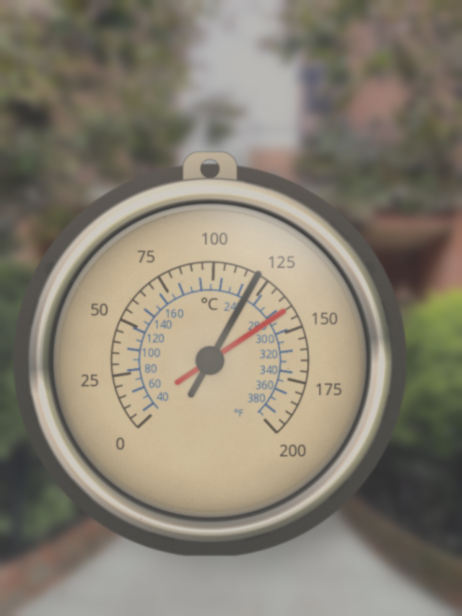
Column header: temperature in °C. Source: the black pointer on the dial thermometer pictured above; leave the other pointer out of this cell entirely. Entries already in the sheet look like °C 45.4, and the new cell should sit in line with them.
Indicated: °C 120
